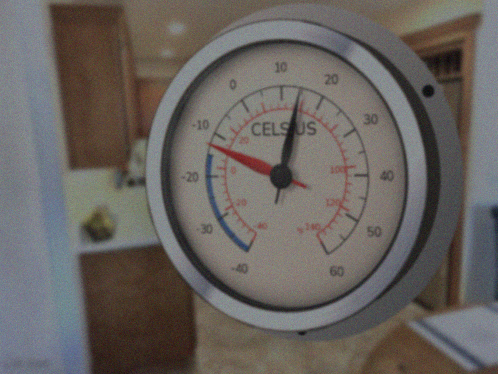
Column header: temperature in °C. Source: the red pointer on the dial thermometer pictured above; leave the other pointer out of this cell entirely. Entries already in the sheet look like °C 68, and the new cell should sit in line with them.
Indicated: °C -12.5
